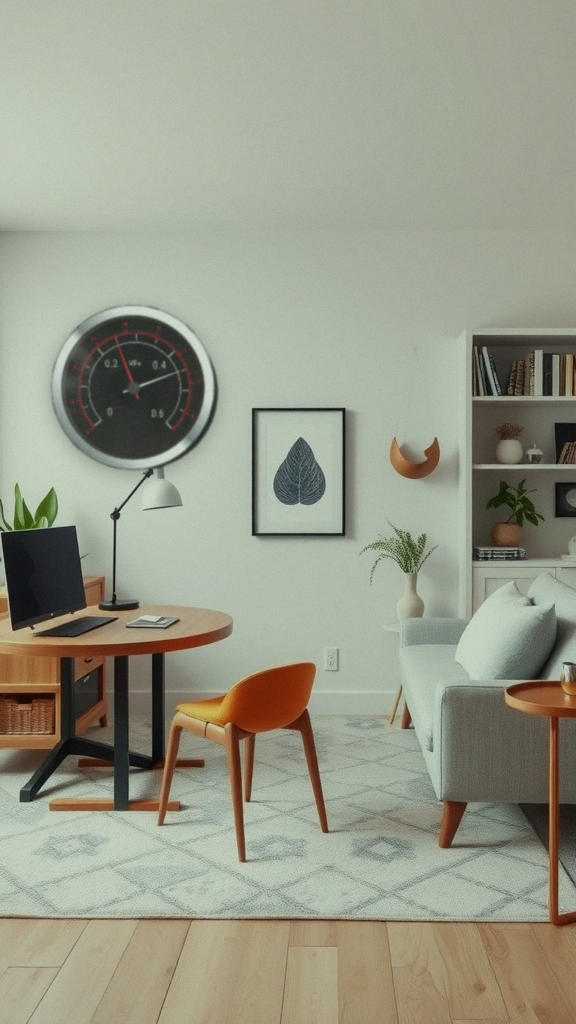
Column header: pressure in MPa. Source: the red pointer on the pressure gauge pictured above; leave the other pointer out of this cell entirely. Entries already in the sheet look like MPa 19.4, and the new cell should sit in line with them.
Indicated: MPa 0.25
